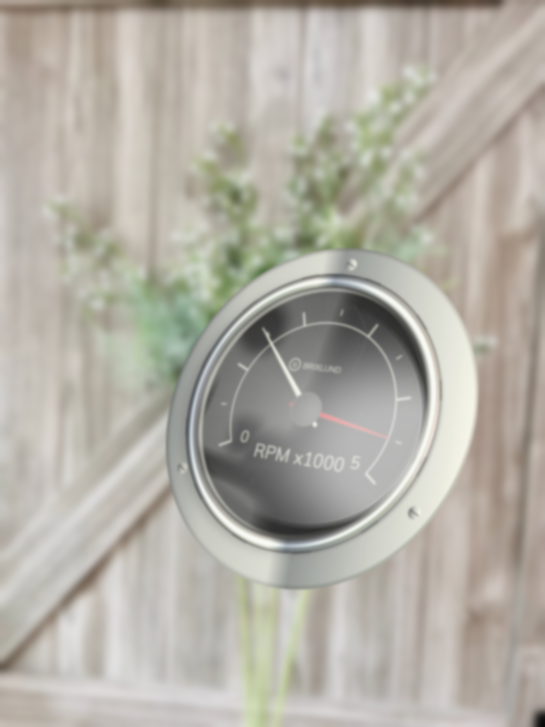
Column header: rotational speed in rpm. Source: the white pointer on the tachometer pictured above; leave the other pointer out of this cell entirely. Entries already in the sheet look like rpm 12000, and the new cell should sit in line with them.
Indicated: rpm 1500
